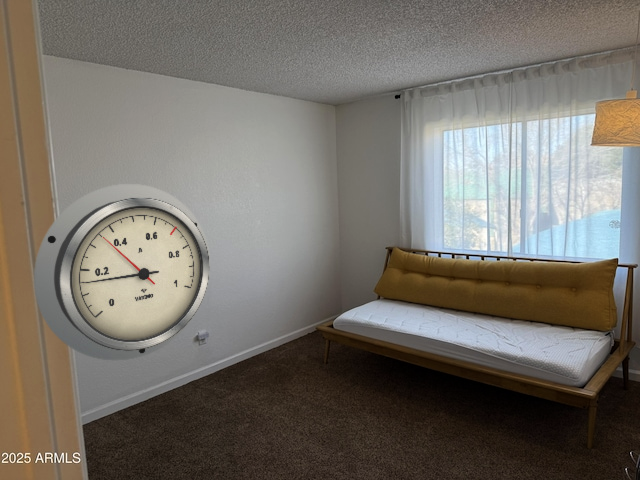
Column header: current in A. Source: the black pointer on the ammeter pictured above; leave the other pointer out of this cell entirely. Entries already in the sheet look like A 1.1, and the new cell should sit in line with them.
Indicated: A 0.15
